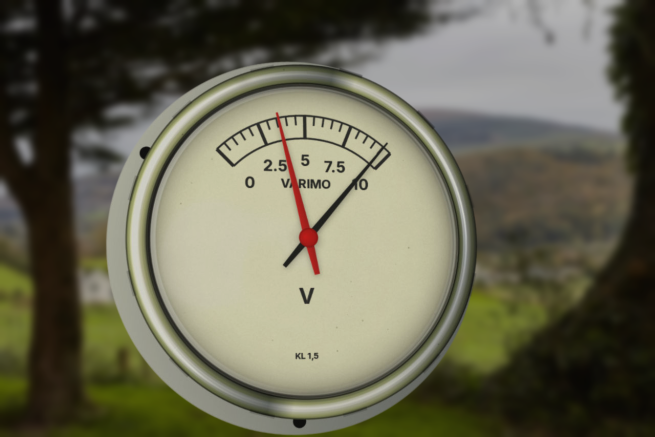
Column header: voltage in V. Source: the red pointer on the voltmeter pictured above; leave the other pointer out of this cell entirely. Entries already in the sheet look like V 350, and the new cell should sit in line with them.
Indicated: V 3.5
